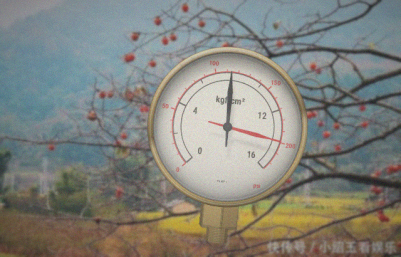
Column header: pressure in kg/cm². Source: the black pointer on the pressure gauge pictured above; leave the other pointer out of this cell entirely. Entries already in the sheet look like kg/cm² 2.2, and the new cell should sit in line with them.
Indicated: kg/cm² 8
